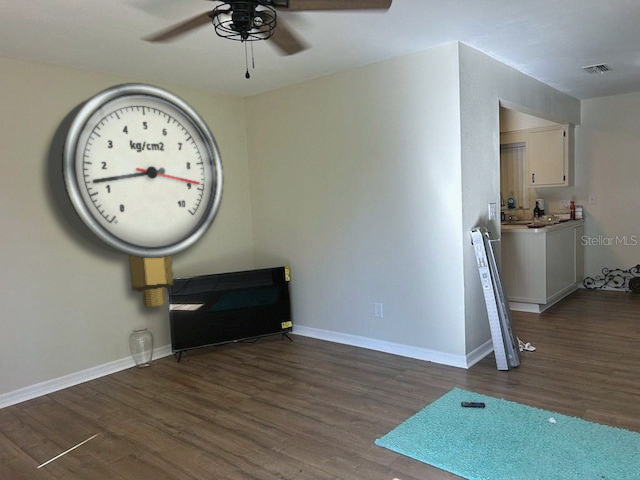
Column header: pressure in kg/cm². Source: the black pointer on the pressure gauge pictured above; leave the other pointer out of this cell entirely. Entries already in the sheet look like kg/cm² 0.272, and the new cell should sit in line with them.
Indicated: kg/cm² 1.4
